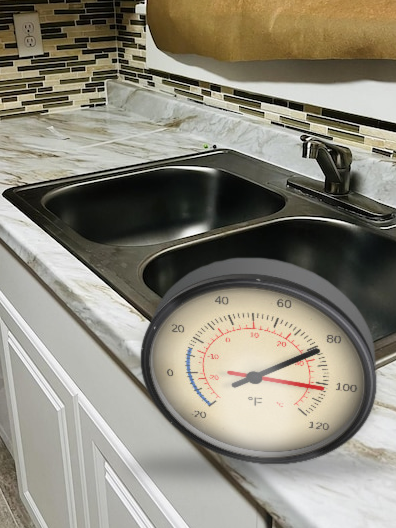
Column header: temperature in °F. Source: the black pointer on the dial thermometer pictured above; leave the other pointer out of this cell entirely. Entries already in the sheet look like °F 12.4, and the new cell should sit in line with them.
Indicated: °F 80
